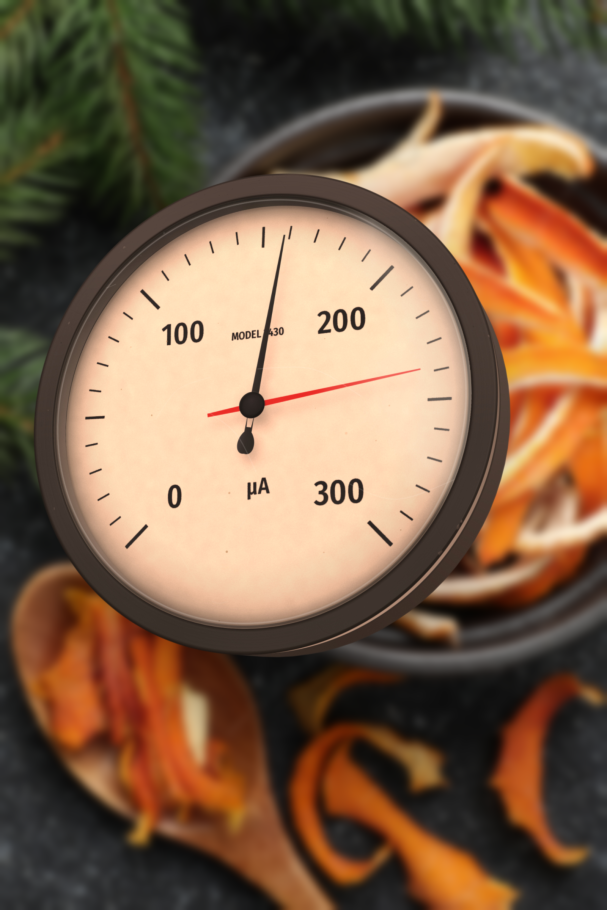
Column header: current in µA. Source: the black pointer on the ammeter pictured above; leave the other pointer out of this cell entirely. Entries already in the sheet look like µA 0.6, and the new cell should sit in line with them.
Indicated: µA 160
